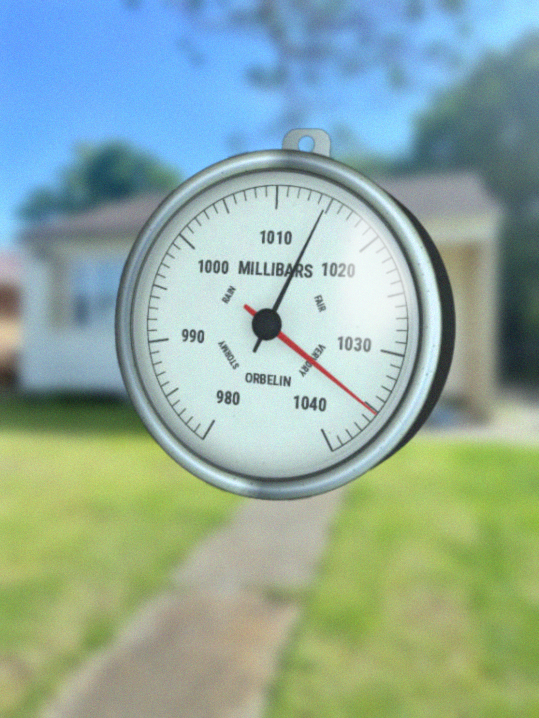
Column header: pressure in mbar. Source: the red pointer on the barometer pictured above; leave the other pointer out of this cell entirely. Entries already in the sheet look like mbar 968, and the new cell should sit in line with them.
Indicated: mbar 1035
